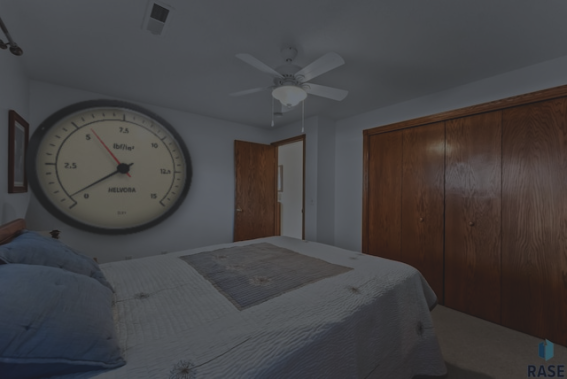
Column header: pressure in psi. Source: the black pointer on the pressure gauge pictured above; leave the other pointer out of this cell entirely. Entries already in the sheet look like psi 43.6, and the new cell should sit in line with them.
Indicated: psi 0.5
